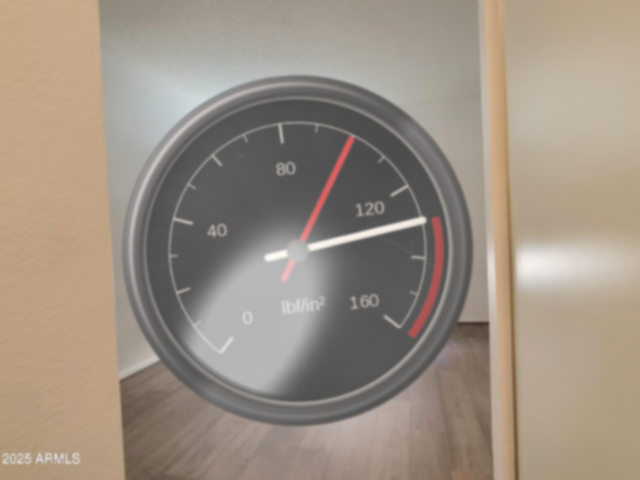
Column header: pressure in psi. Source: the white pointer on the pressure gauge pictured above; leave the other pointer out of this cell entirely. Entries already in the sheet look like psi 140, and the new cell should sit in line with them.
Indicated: psi 130
